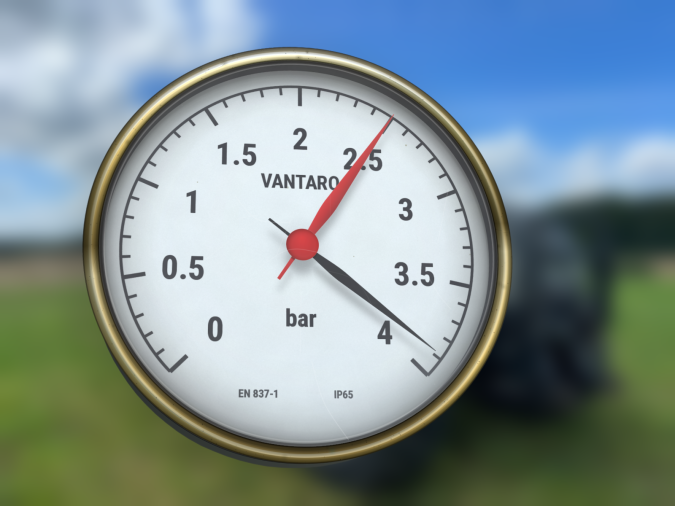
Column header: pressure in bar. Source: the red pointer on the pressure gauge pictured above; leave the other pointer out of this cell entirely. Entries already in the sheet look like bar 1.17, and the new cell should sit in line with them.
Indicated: bar 2.5
